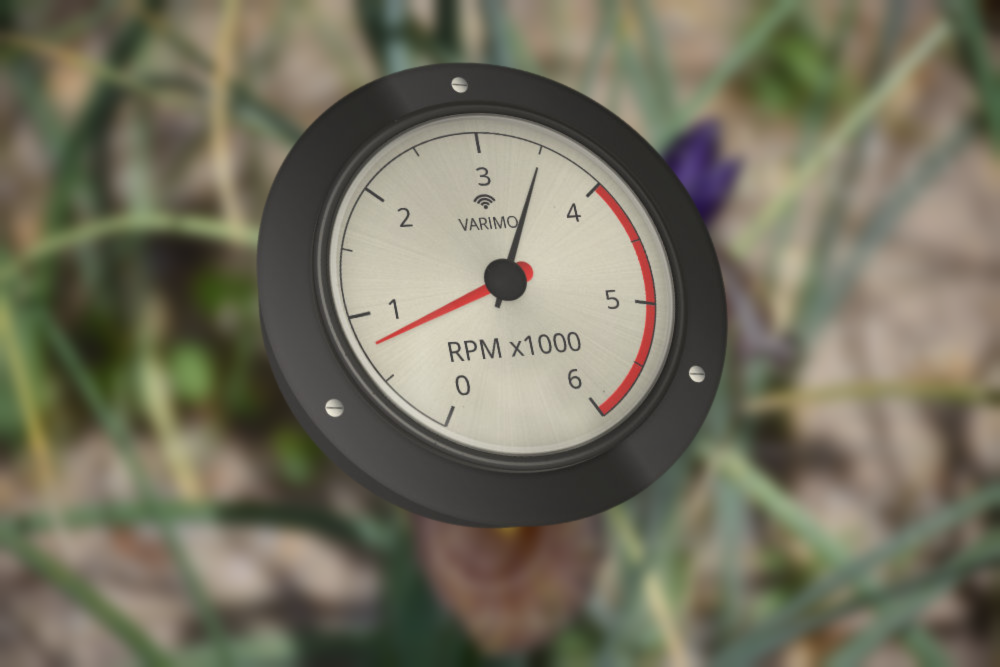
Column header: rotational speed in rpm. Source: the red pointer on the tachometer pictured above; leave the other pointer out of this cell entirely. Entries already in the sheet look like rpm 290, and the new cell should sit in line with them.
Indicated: rpm 750
